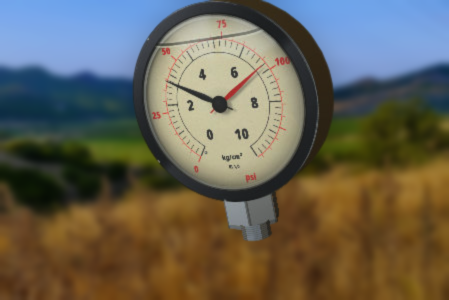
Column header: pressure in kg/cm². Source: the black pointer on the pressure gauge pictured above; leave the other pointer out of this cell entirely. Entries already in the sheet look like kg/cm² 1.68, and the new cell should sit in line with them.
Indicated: kg/cm² 2.8
